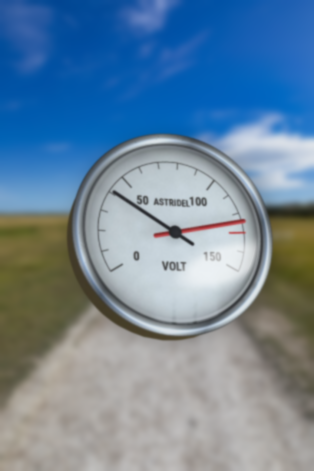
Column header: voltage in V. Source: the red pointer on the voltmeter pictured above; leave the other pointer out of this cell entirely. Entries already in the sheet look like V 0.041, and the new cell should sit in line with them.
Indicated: V 125
